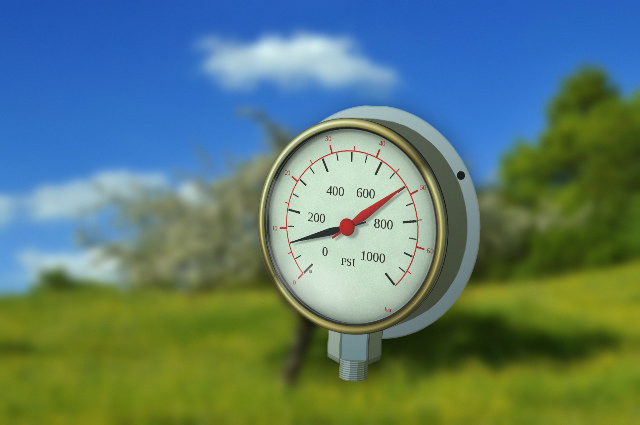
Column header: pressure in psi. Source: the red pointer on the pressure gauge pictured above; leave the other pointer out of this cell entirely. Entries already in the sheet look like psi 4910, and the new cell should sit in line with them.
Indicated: psi 700
